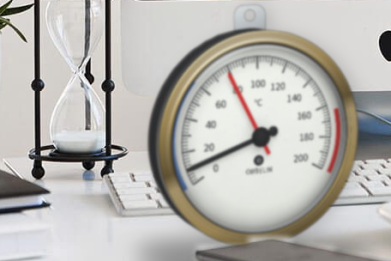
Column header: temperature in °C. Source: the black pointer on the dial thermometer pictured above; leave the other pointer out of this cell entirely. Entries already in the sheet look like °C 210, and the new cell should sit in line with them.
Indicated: °C 10
